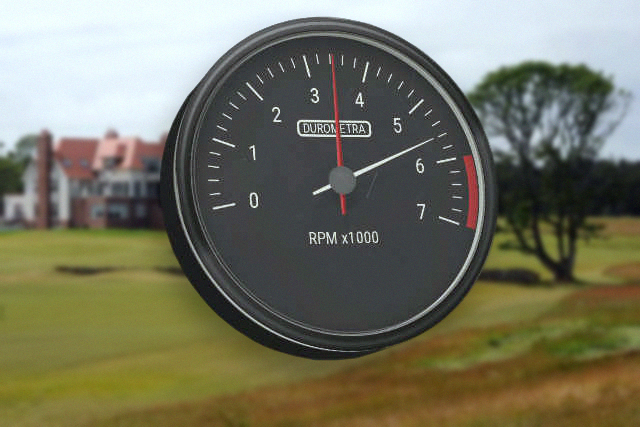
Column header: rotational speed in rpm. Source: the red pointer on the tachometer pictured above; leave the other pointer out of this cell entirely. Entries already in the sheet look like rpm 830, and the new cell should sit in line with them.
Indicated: rpm 3400
